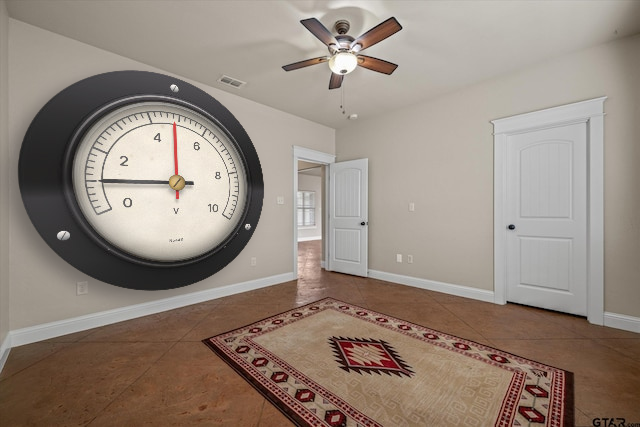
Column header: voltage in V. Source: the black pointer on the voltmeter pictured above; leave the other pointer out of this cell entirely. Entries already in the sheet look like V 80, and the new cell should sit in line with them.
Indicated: V 1
